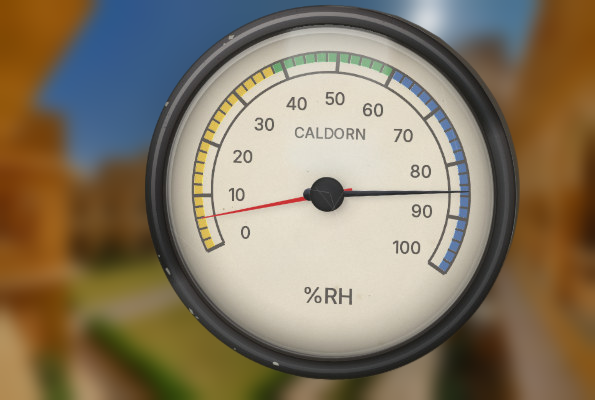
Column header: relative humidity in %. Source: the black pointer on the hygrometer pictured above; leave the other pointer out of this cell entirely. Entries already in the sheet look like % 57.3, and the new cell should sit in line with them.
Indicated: % 85
